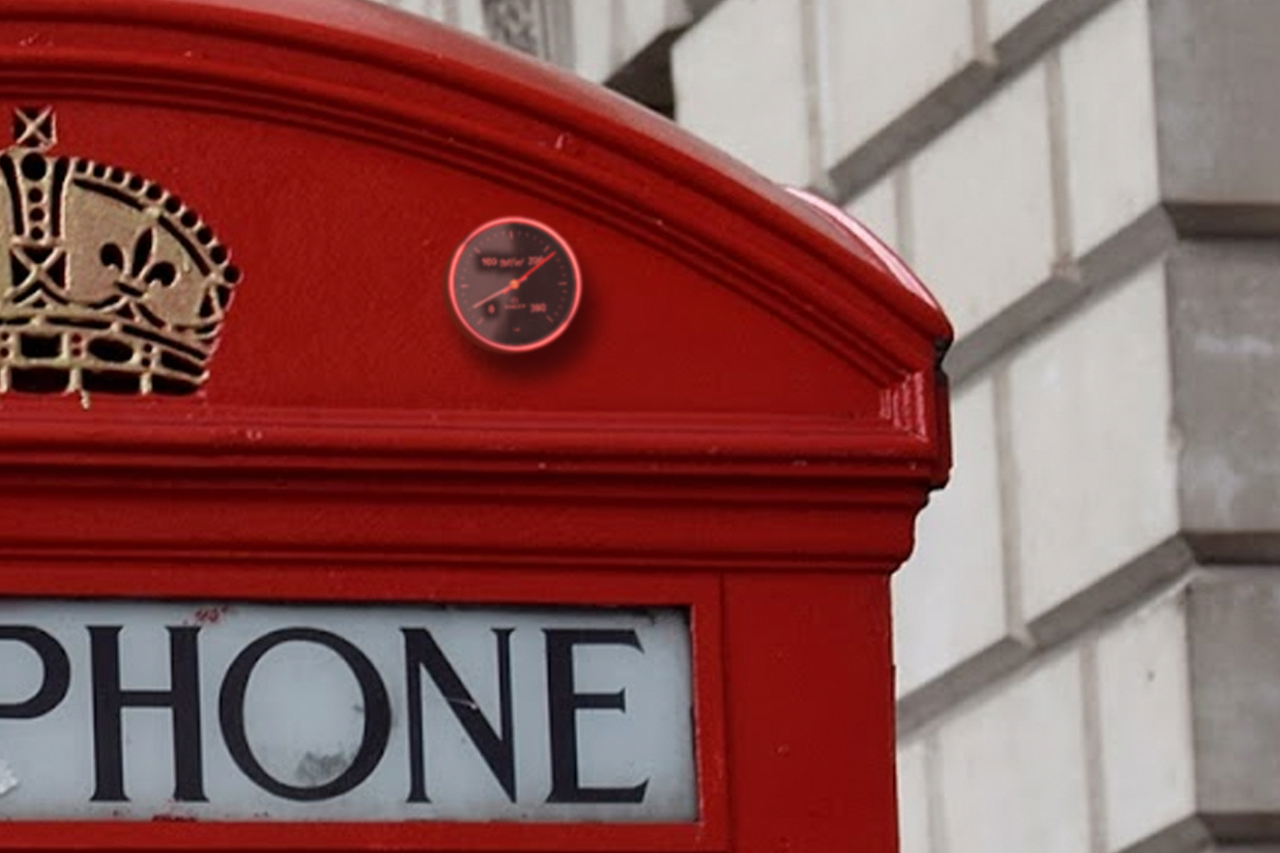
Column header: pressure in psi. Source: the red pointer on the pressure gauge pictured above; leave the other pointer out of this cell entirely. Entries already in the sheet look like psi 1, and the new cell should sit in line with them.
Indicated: psi 210
